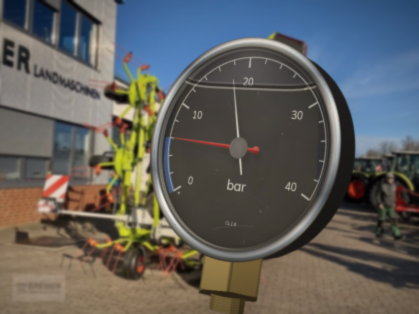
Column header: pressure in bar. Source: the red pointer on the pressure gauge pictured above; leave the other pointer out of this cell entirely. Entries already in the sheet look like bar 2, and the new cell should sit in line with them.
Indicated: bar 6
